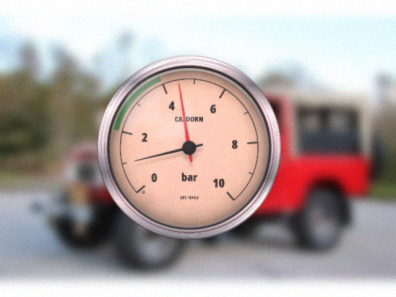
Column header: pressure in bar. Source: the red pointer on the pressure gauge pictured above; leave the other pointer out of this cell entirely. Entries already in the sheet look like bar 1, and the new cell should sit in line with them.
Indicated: bar 4.5
